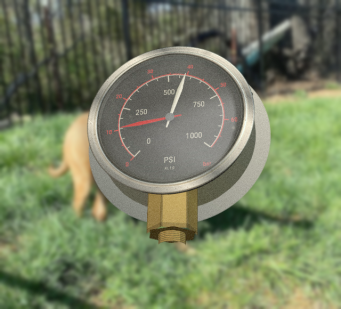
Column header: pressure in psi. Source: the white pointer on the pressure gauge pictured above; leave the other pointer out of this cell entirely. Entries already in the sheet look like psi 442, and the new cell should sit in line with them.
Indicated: psi 575
